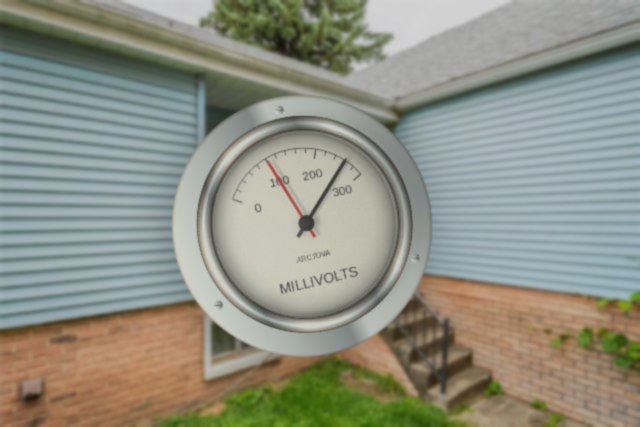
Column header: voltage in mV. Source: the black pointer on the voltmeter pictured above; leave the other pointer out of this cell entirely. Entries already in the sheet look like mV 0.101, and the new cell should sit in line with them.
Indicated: mV 260
